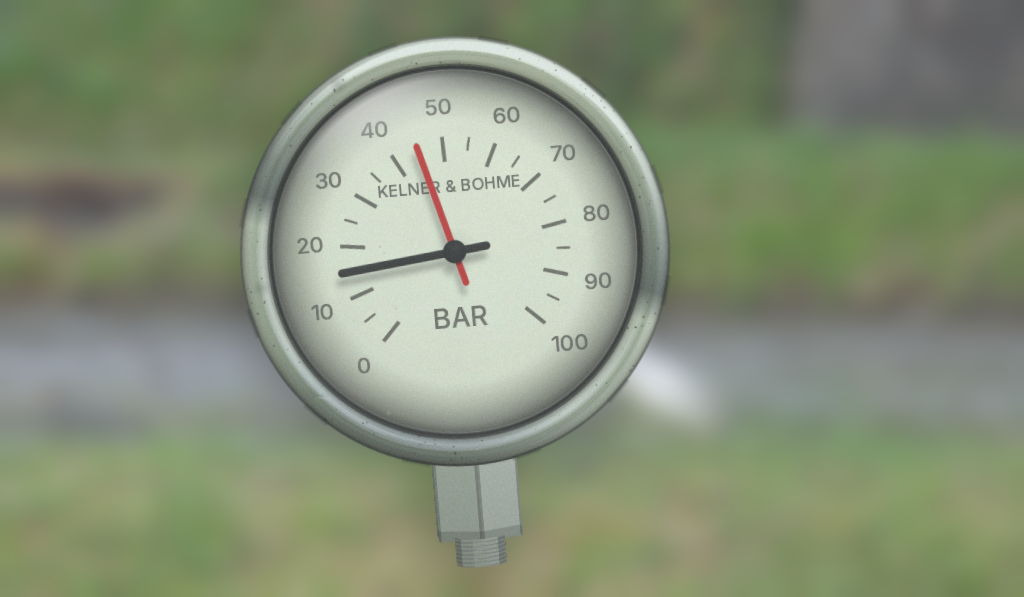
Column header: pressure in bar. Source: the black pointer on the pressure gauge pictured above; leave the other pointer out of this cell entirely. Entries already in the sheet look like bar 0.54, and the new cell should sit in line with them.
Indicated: bar 15
